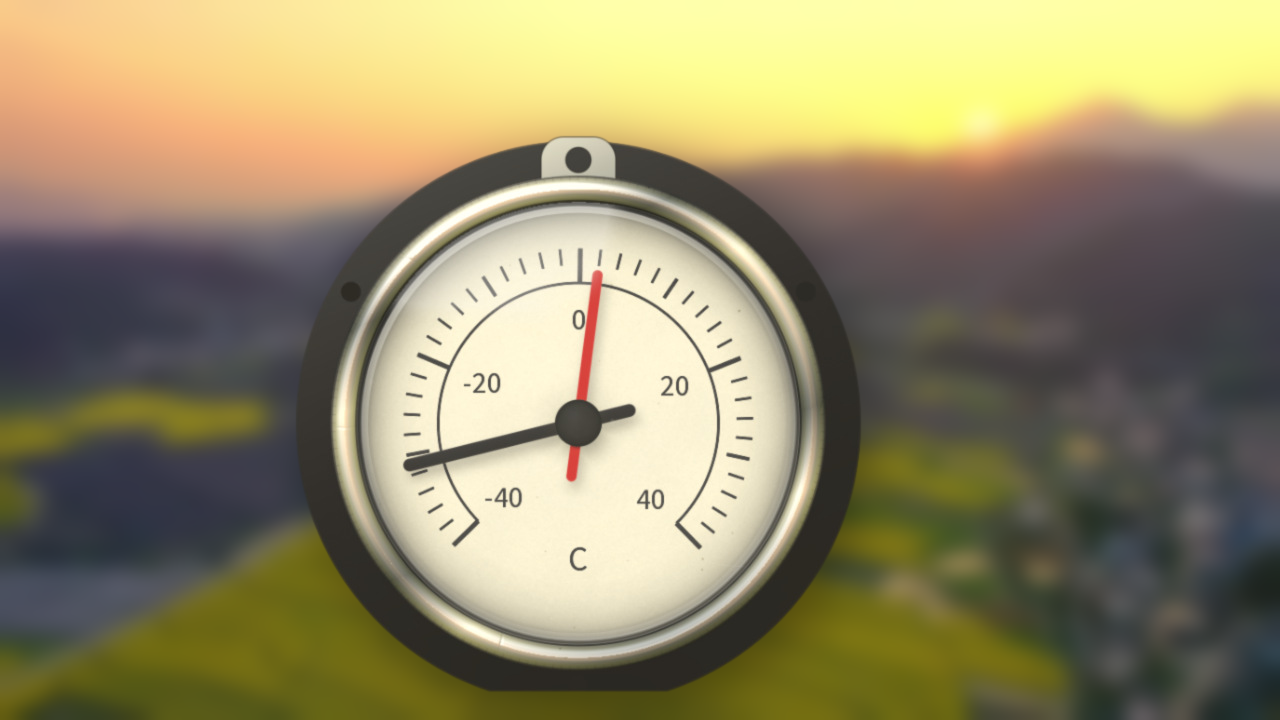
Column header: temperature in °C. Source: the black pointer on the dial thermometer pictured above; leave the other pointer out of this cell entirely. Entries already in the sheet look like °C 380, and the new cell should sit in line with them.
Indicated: °C -31
